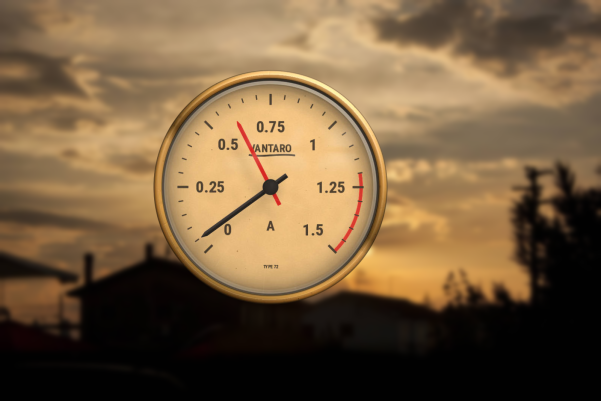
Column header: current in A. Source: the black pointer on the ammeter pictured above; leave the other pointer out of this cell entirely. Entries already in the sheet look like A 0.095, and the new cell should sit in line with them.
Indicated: A 0.05
